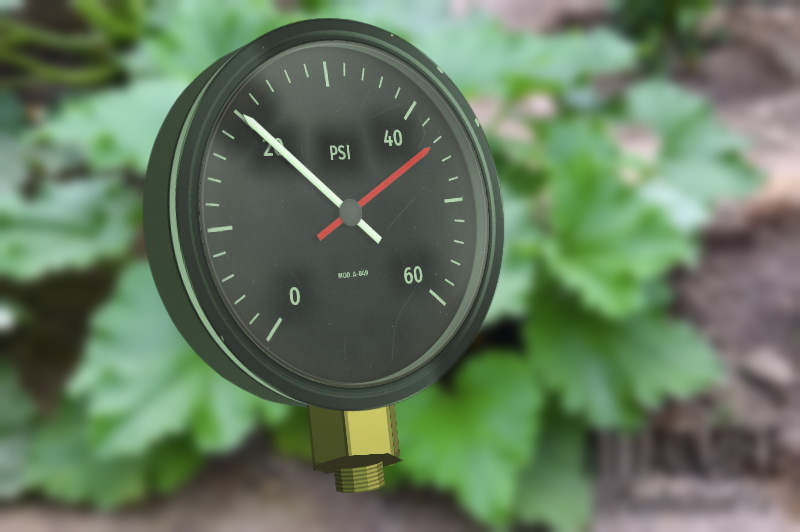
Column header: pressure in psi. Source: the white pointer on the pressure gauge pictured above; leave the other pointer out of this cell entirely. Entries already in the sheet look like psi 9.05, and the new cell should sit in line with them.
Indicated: psi 20
